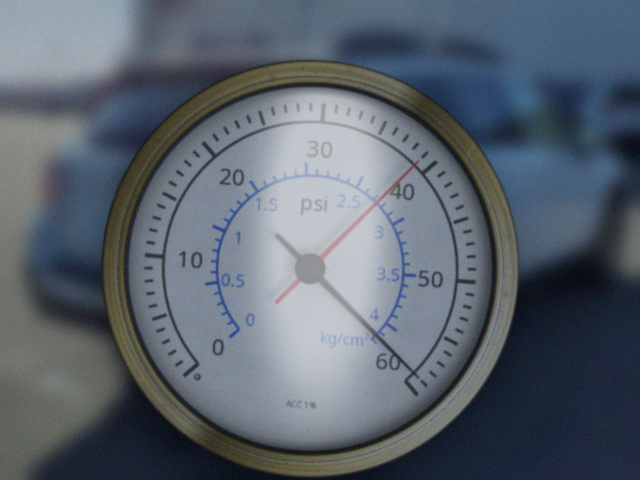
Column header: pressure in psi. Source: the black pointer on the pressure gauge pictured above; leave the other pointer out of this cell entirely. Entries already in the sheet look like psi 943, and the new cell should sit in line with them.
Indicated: psi 59
